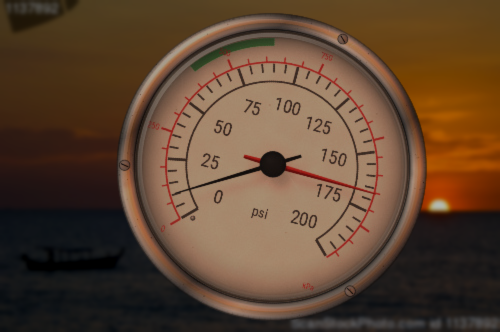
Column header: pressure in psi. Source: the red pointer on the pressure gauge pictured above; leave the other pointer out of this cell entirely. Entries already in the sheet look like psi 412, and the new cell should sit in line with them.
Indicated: psi 167.5
